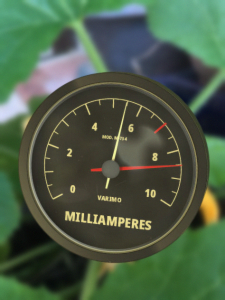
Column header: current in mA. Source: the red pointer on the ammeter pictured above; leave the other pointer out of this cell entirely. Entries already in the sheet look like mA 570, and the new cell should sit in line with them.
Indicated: mA 8.5
